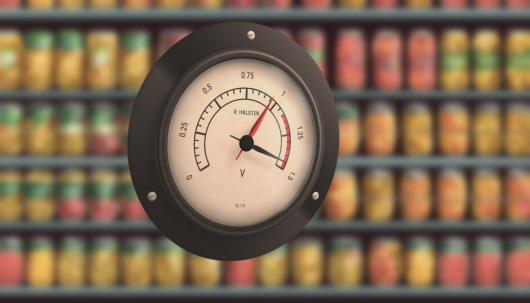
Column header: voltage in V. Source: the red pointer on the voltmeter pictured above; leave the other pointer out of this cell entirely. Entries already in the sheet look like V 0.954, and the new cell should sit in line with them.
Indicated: V 0.95
